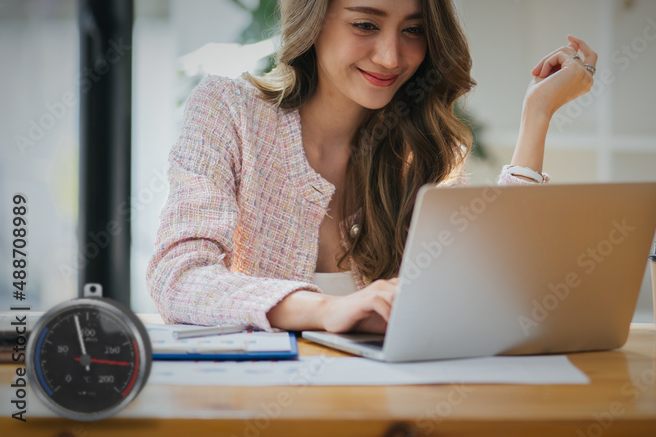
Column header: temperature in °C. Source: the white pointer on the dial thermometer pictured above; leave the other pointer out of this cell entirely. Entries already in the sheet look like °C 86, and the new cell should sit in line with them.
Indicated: °C 90
